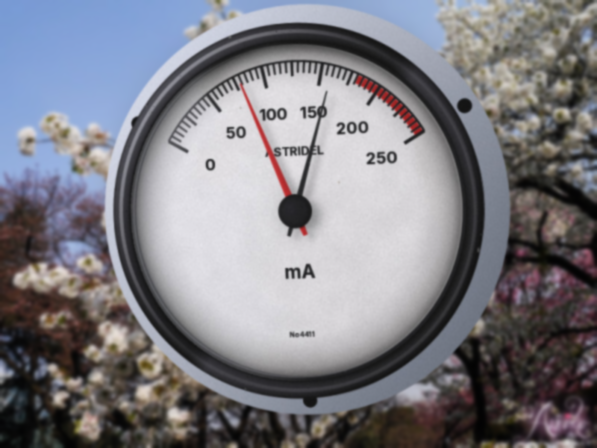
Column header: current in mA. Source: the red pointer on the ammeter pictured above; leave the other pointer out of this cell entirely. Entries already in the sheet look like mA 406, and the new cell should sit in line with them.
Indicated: mA 80
